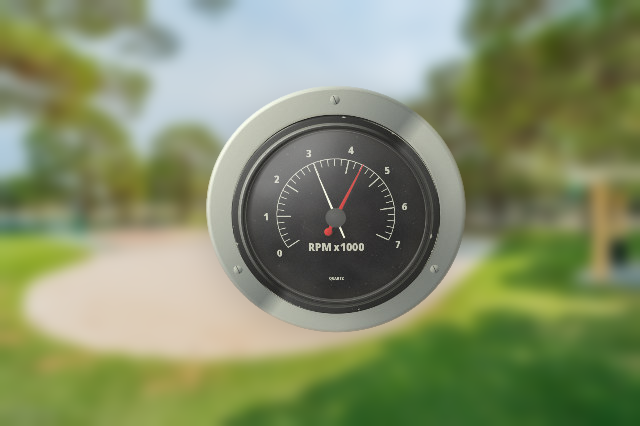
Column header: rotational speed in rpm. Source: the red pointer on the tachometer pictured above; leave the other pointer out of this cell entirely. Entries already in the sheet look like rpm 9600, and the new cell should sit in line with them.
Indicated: rpm 4400
